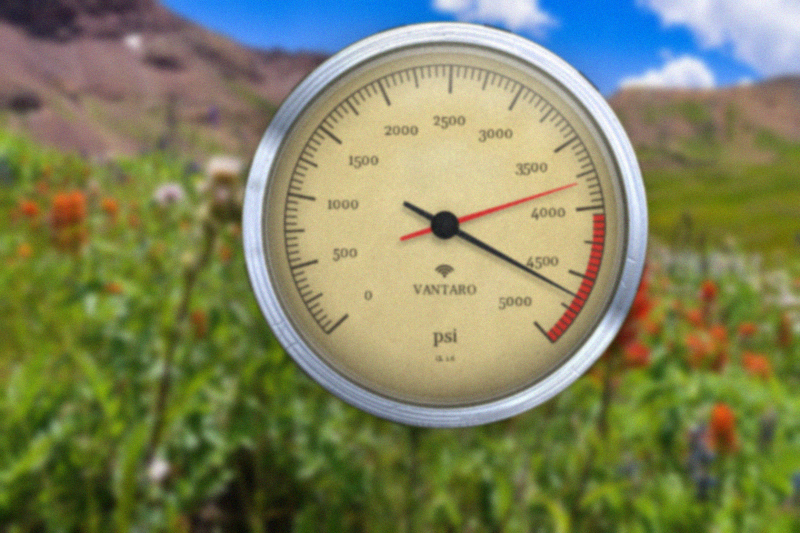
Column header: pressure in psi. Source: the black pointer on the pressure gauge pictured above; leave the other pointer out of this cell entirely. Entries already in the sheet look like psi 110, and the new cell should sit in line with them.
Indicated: psi 4650
